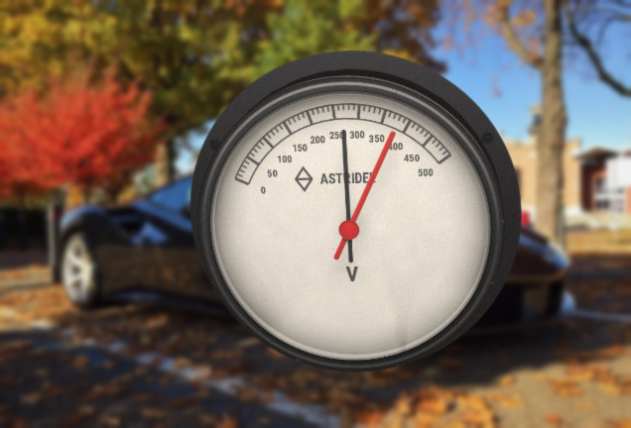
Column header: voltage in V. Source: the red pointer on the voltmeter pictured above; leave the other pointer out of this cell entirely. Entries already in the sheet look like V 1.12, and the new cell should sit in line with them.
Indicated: V 380
